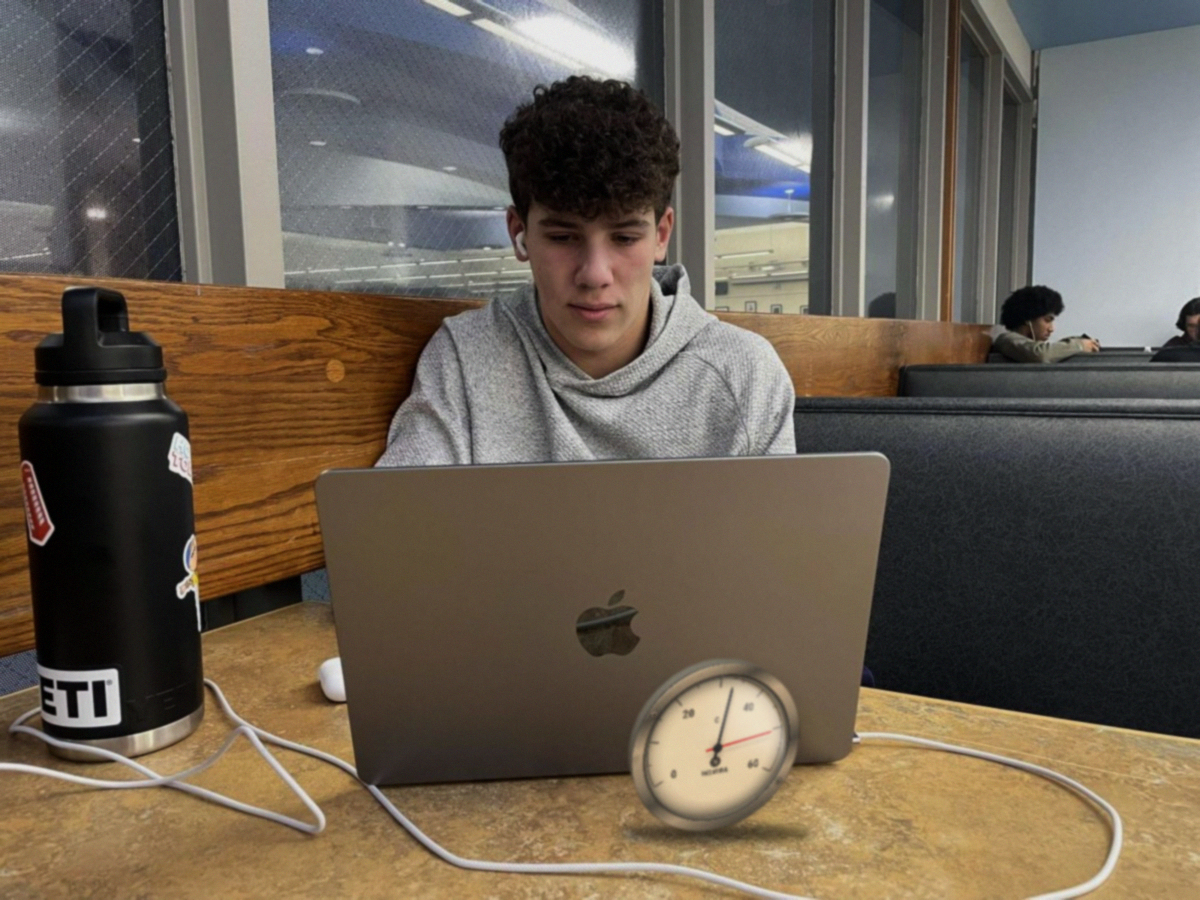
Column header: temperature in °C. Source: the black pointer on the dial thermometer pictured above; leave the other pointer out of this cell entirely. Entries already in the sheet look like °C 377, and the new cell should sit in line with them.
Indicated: °C 32.5
